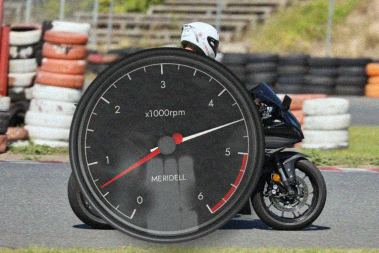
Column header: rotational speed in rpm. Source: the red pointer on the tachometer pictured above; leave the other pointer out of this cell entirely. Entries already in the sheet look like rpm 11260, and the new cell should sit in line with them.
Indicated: rpm 625
